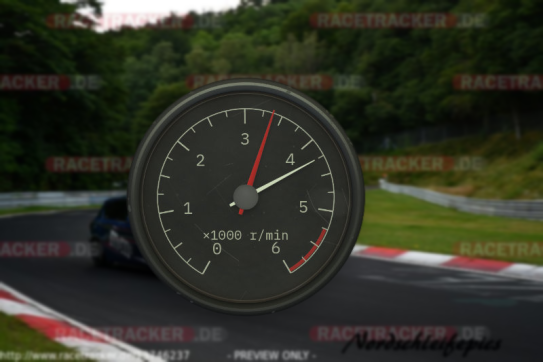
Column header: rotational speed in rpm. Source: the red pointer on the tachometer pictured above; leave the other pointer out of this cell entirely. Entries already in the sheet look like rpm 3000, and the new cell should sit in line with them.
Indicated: rpm 3375
